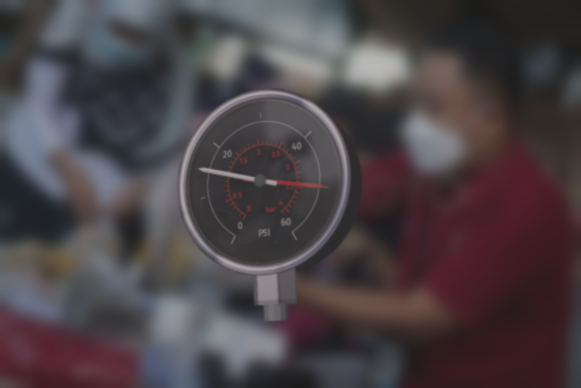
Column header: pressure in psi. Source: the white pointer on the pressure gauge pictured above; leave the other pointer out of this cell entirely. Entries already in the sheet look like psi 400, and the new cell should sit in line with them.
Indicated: psi 15
